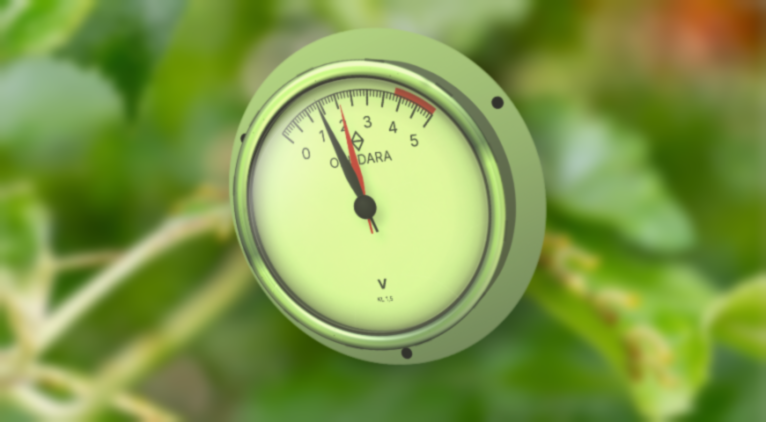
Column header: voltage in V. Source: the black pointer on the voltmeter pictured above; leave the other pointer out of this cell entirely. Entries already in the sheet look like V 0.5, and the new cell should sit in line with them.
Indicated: V 1.5
